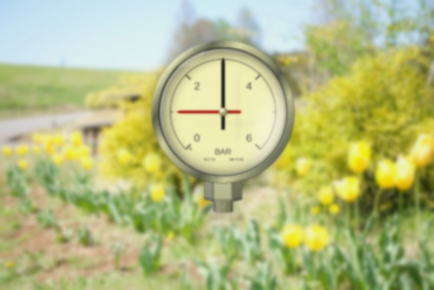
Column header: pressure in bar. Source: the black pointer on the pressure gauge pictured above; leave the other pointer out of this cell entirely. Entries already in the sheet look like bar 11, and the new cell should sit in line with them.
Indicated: bar 3
